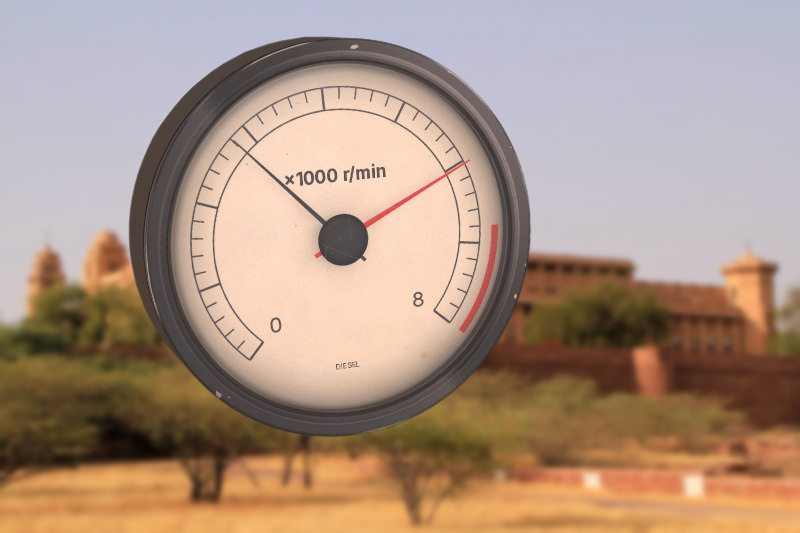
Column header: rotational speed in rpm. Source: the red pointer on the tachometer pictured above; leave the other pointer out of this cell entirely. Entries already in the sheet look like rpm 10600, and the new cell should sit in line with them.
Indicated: rpm 6000
